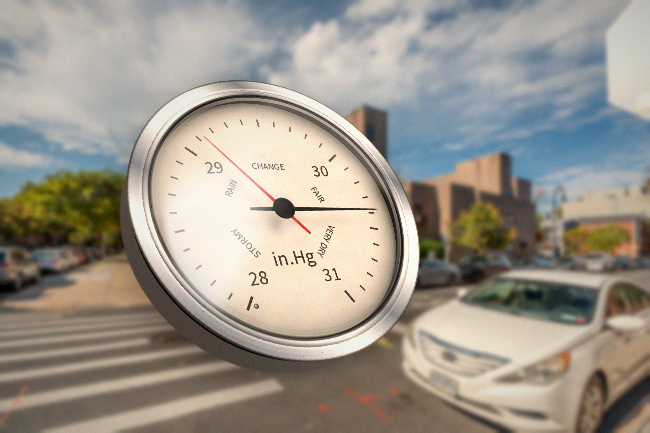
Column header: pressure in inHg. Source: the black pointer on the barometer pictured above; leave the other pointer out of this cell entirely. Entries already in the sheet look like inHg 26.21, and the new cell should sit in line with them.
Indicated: inHg 30.4
